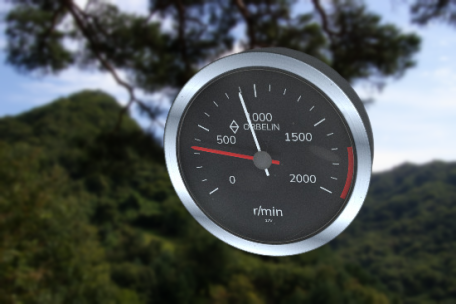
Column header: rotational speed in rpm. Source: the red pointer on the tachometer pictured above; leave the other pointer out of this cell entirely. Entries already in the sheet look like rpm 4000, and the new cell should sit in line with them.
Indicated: rpm 350
